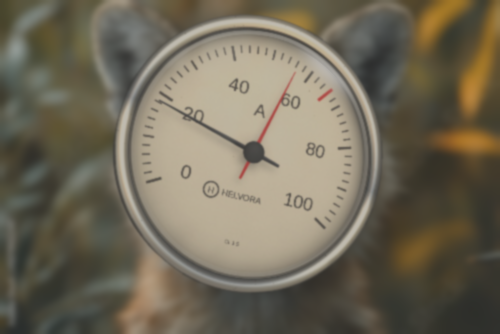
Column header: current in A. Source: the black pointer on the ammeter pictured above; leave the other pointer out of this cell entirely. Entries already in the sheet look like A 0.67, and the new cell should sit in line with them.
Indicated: A 18
